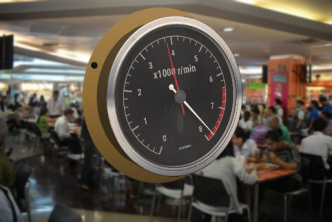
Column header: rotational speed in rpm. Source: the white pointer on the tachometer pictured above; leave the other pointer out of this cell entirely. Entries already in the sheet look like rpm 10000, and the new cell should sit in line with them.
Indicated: rpm 7800
